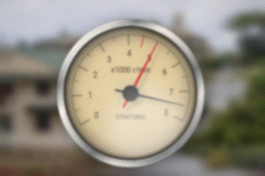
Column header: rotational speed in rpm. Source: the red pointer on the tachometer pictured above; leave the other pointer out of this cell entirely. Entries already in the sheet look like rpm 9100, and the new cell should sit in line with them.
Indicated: rpm 5000
